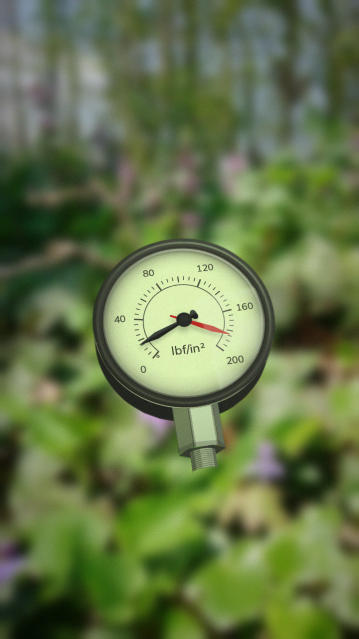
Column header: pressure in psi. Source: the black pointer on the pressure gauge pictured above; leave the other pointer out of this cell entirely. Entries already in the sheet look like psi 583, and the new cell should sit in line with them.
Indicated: psi 15
